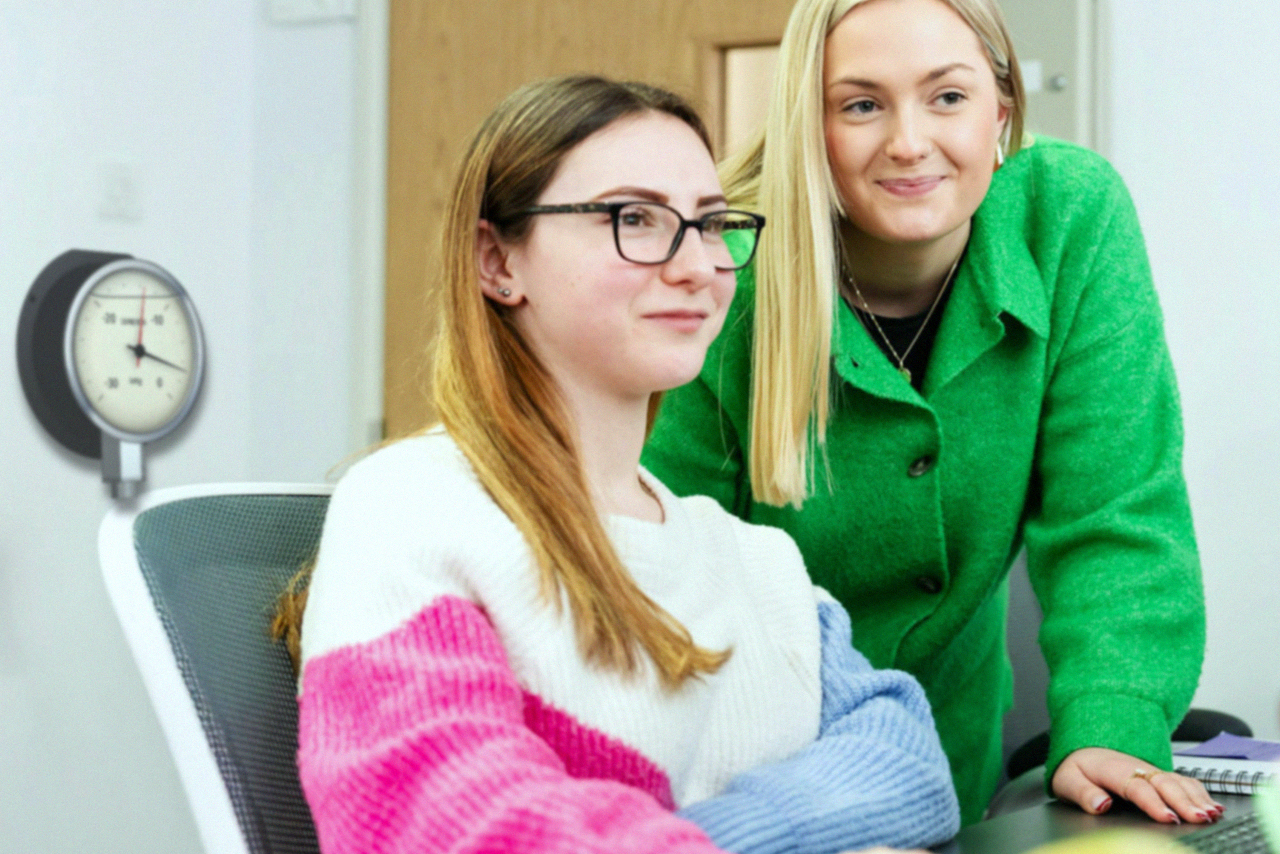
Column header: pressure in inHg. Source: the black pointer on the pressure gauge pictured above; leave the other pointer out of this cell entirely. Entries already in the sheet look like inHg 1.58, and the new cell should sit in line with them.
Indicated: inHg -3
